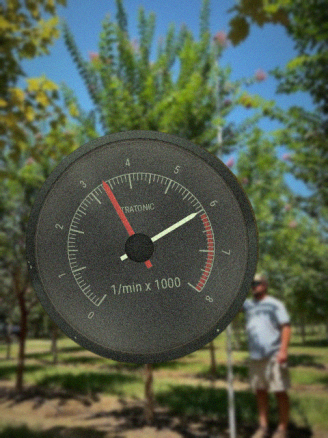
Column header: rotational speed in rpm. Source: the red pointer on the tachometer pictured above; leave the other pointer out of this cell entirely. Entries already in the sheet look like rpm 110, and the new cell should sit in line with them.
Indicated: rpm 3400
